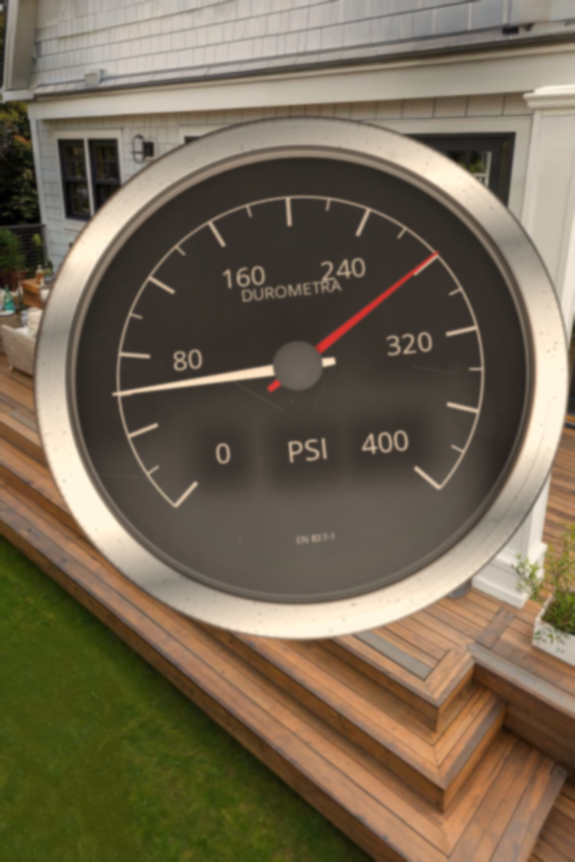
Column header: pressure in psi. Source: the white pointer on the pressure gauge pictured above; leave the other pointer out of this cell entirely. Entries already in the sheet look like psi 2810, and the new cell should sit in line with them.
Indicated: psi 60
